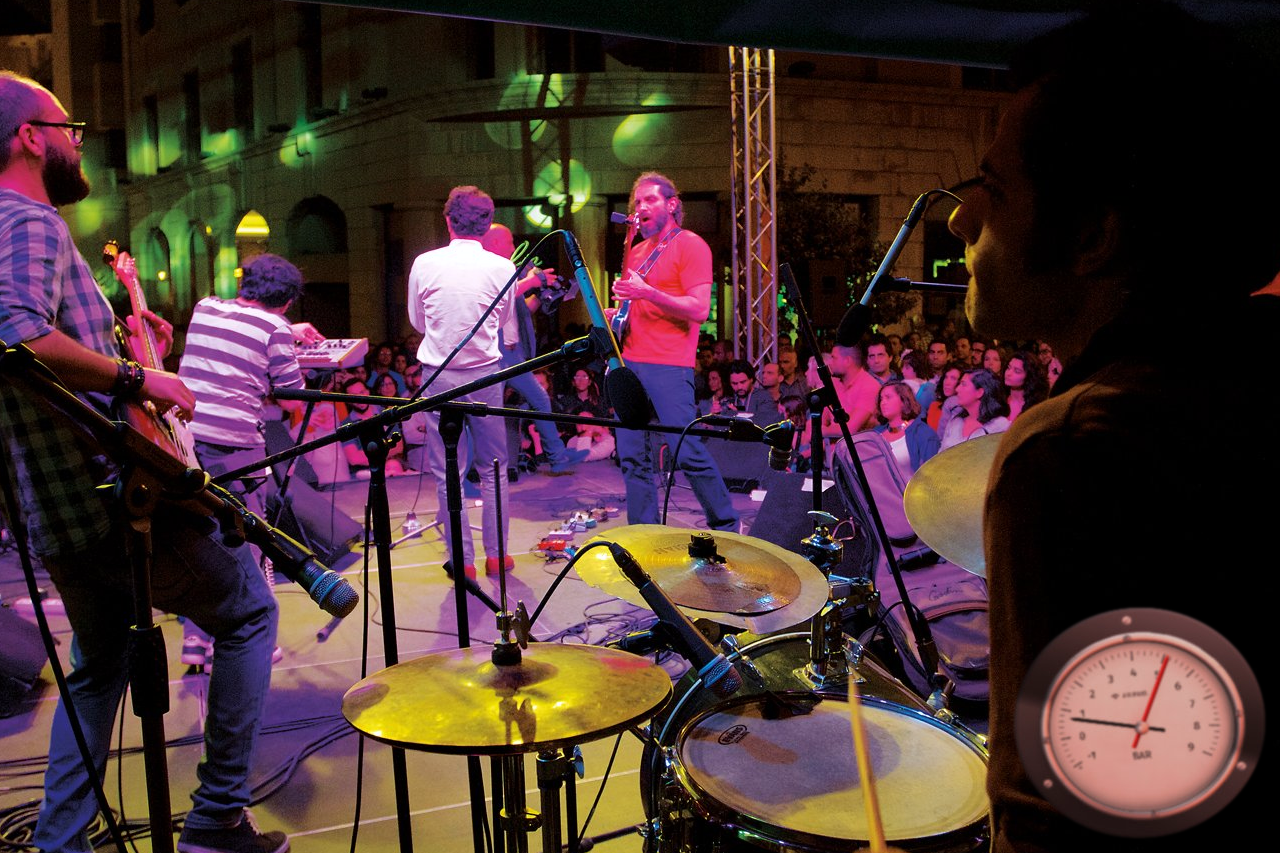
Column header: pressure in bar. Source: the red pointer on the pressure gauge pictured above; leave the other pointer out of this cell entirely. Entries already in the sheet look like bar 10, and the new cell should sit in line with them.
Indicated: bar 5
